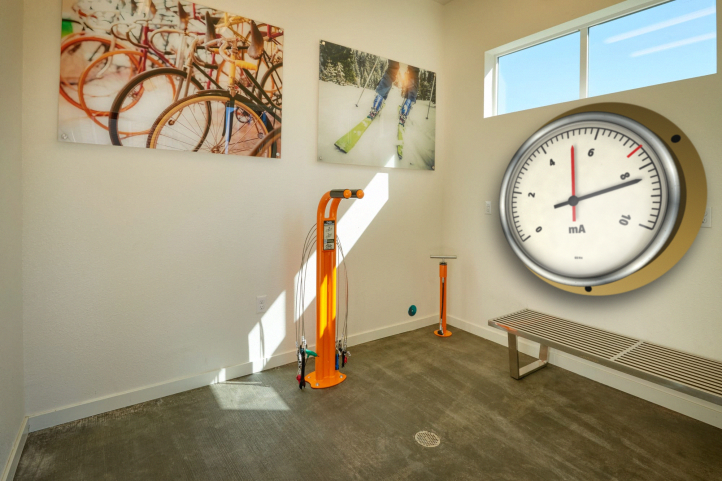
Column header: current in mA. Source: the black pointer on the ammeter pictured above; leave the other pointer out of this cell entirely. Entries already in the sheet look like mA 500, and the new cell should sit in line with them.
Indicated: mA 8.4
